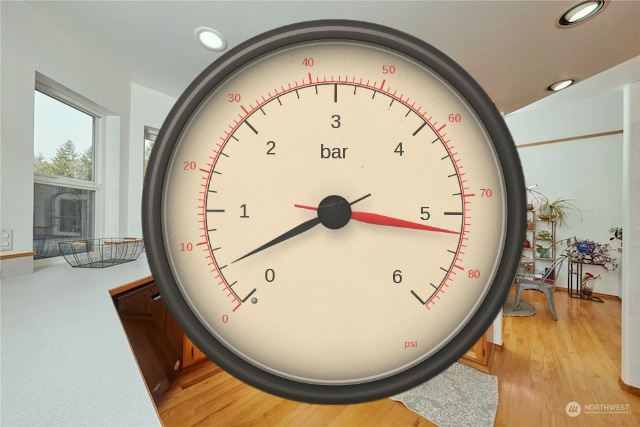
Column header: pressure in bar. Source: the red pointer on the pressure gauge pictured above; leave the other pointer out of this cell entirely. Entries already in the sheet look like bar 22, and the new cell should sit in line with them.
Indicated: bar 5.2
